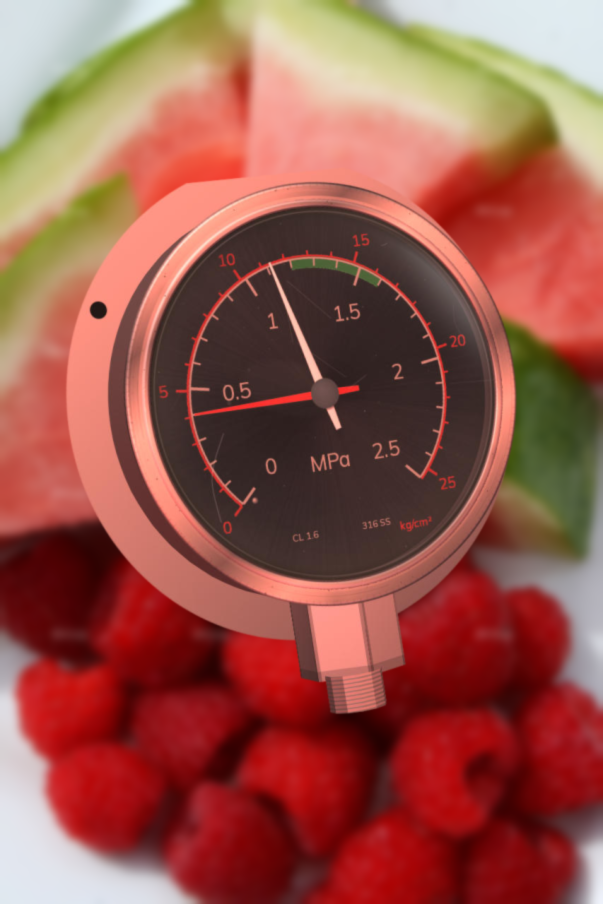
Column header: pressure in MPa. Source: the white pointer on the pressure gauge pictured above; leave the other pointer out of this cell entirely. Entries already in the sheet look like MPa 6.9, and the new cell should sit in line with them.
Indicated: MPa 1.1
